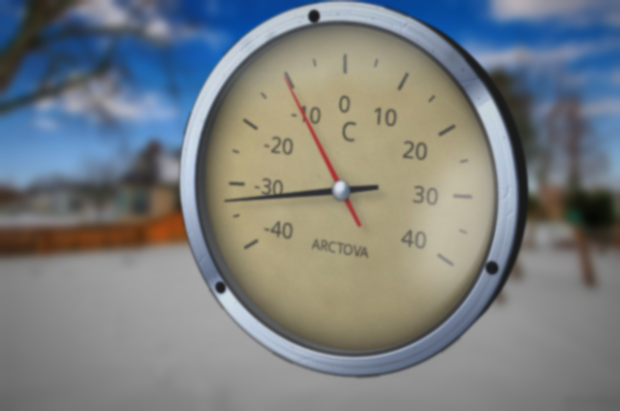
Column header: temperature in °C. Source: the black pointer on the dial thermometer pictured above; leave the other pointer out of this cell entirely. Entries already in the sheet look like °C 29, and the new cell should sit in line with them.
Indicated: °C -32.5
